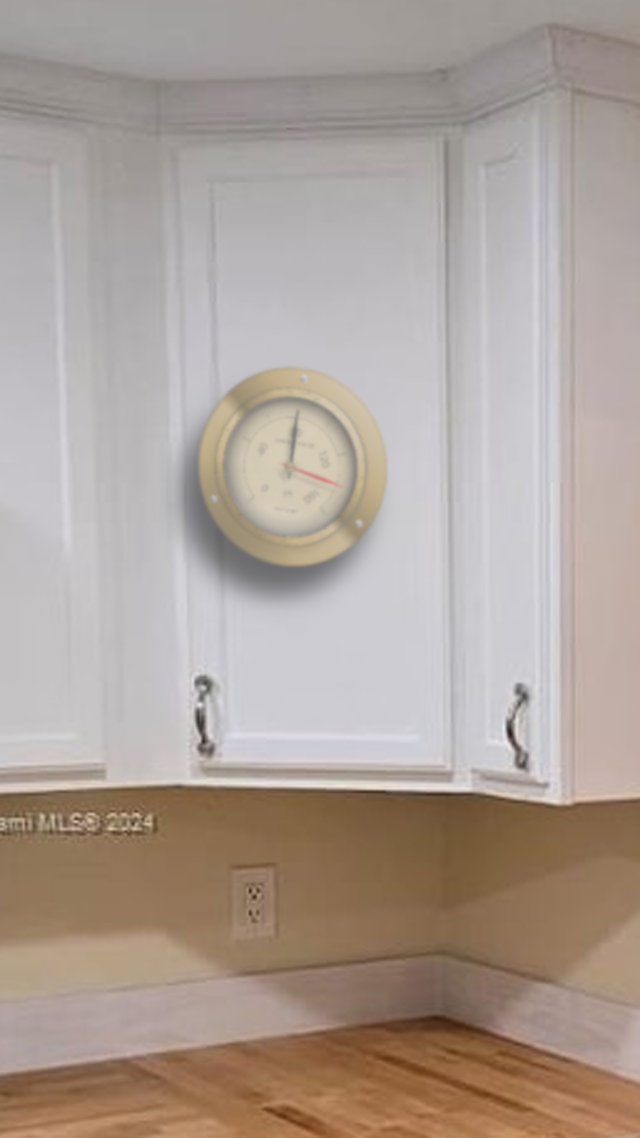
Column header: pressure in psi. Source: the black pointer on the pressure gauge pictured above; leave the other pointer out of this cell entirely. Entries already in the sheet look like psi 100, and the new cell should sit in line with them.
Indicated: psi 80
